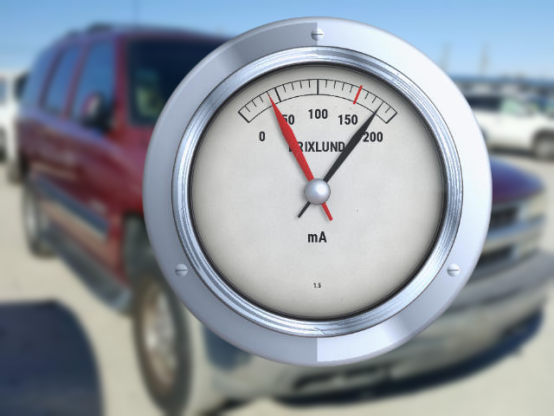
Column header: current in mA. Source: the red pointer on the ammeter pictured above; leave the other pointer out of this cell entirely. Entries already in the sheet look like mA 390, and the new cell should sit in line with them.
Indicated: mA 40
